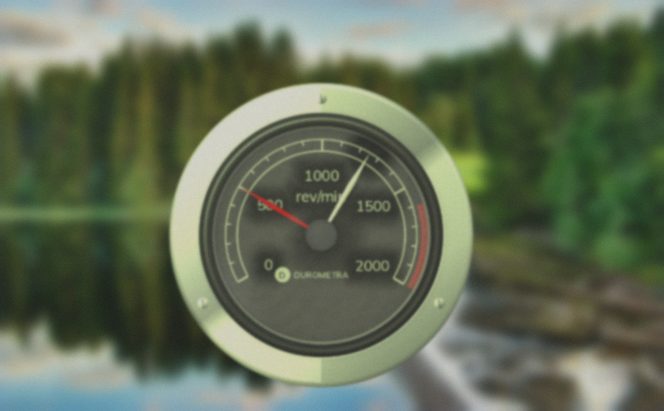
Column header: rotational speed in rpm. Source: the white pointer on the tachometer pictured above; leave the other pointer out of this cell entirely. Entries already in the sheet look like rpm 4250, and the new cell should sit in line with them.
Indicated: rpm 1250
